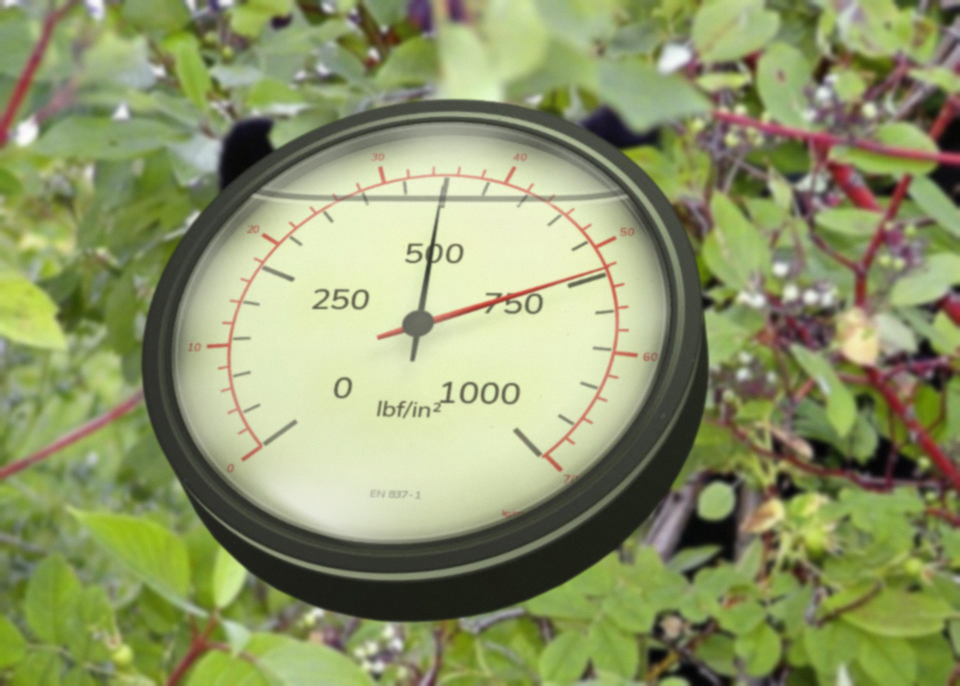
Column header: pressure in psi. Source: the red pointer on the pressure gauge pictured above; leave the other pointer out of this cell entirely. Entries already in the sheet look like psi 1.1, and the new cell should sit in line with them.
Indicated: psi 750
